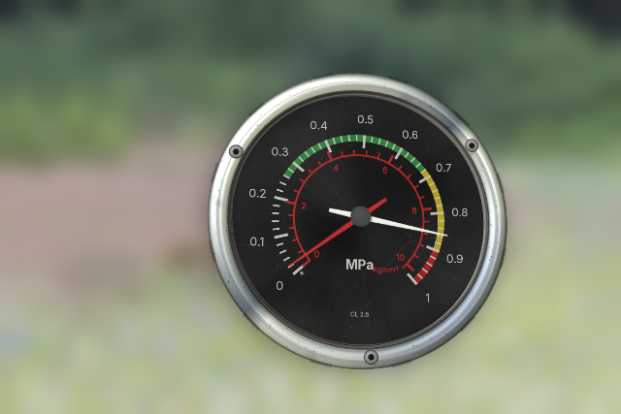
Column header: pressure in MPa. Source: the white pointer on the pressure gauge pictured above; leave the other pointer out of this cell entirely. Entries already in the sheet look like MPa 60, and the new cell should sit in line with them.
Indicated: MPa 0.86
